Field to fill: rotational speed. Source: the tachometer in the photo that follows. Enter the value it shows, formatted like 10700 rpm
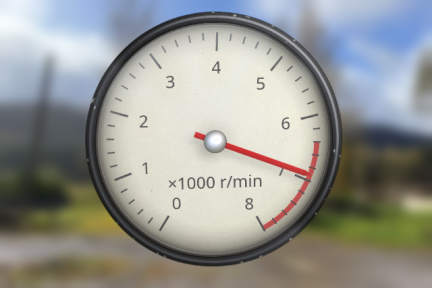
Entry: 6900 rpm
